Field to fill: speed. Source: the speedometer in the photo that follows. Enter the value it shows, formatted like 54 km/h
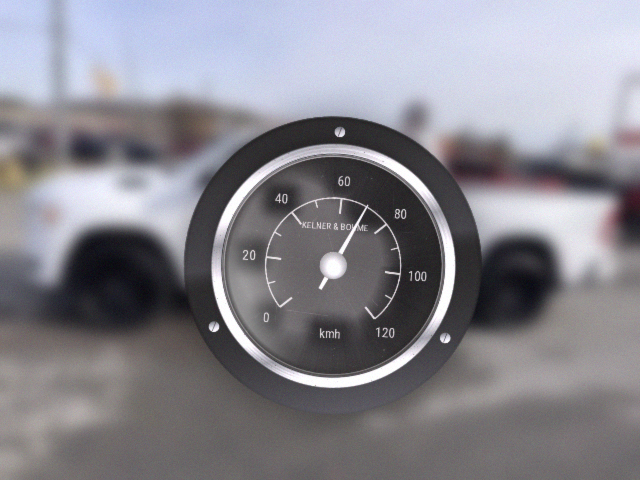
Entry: 70 km/h
